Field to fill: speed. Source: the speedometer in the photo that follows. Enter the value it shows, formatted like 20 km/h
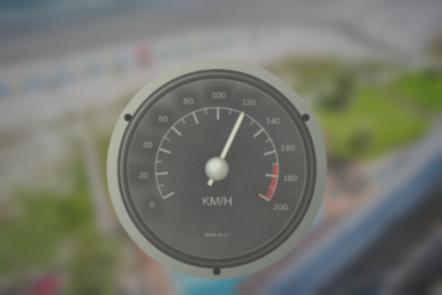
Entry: 120 km/h
